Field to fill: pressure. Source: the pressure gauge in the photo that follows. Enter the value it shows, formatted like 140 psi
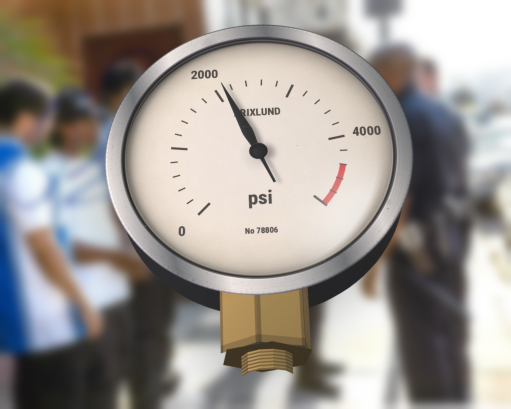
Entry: 2100 psi
